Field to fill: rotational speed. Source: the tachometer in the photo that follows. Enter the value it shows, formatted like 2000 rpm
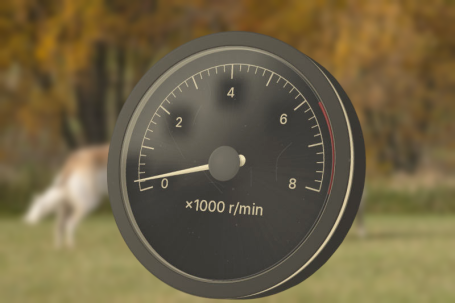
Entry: 200 rpm
